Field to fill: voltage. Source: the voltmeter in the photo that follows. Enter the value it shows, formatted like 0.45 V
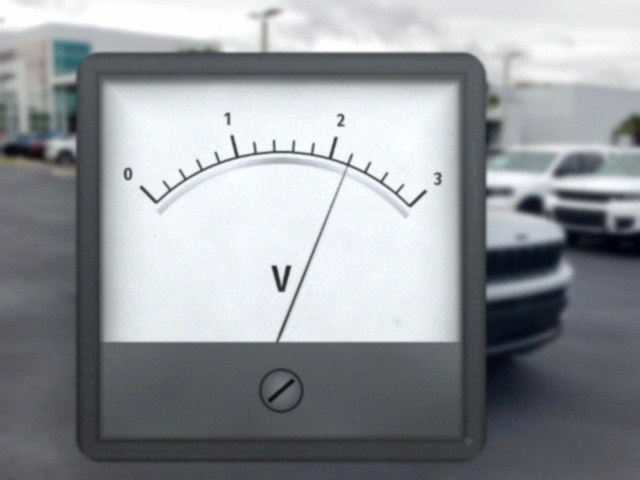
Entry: 2.2 V
